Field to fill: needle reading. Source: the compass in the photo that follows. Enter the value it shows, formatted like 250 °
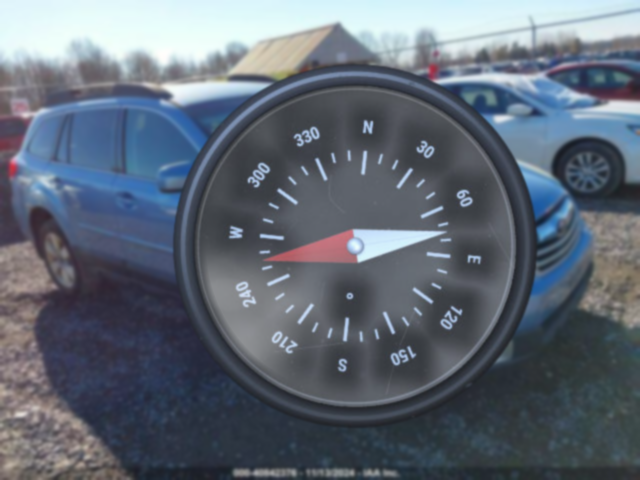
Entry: 255 °
